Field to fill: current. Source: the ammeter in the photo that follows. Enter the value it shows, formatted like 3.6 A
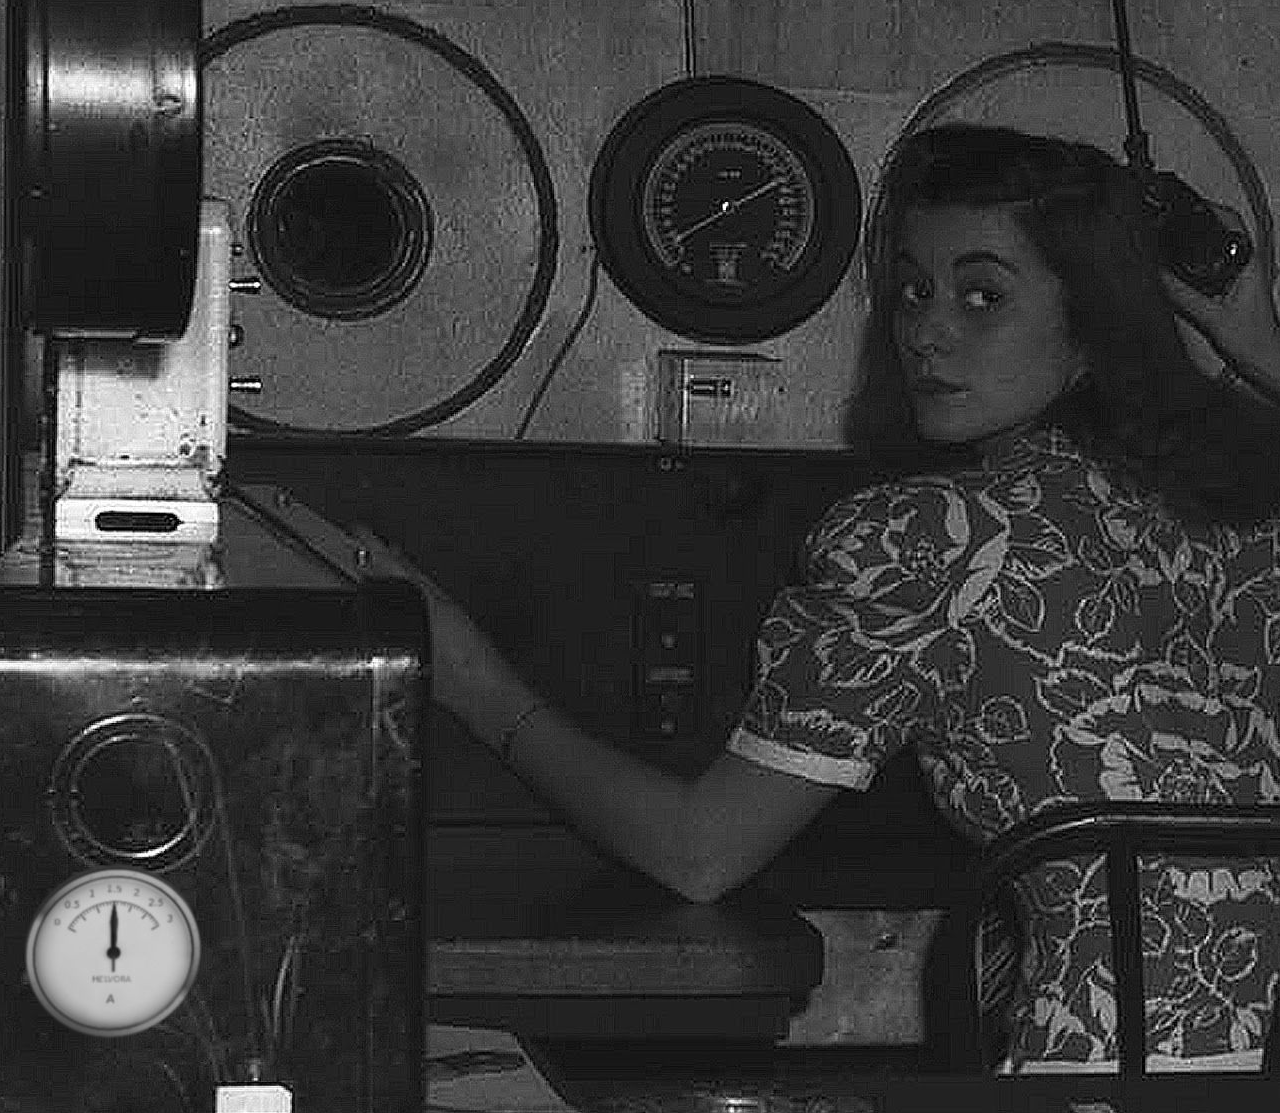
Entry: 1.5 A
